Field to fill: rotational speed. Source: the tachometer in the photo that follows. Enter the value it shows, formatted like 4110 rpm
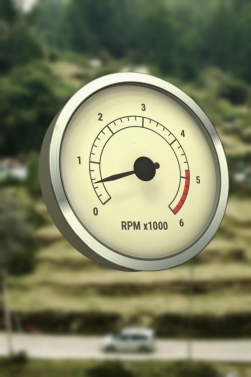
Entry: 500 rpm
